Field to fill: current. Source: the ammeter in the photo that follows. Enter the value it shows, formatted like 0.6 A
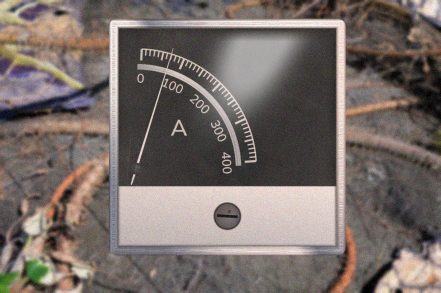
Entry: 70 A
